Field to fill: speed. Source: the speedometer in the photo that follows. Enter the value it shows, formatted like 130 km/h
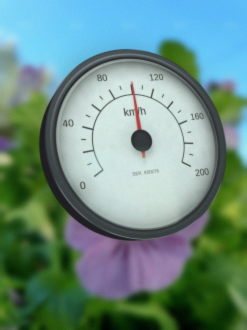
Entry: 100 km/h
